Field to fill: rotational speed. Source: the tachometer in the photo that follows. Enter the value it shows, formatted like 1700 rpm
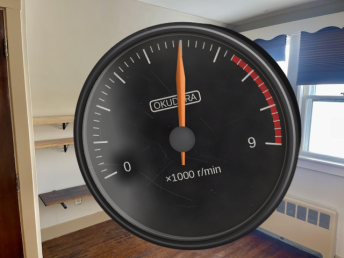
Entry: 5000 rpm
